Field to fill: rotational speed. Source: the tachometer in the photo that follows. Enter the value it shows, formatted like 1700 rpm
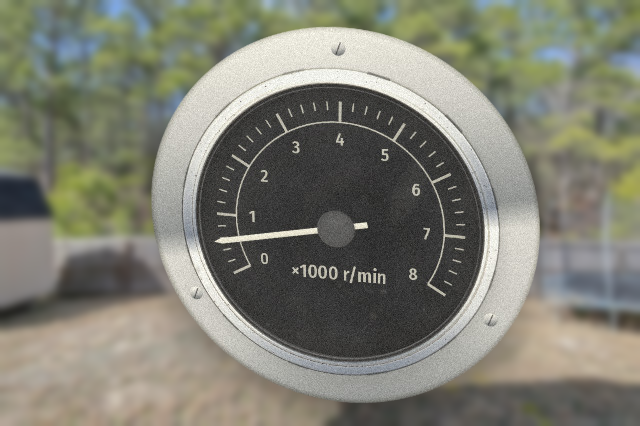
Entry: 600 rpm
